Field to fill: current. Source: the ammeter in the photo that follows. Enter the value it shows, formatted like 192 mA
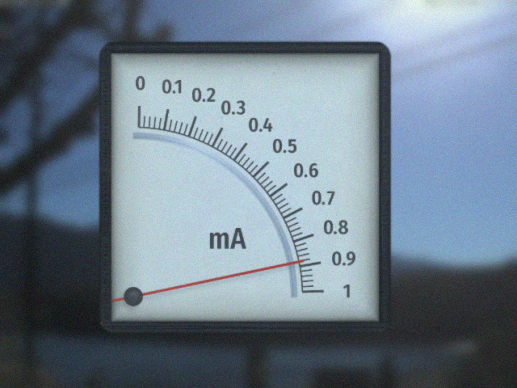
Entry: 0.88 mA
